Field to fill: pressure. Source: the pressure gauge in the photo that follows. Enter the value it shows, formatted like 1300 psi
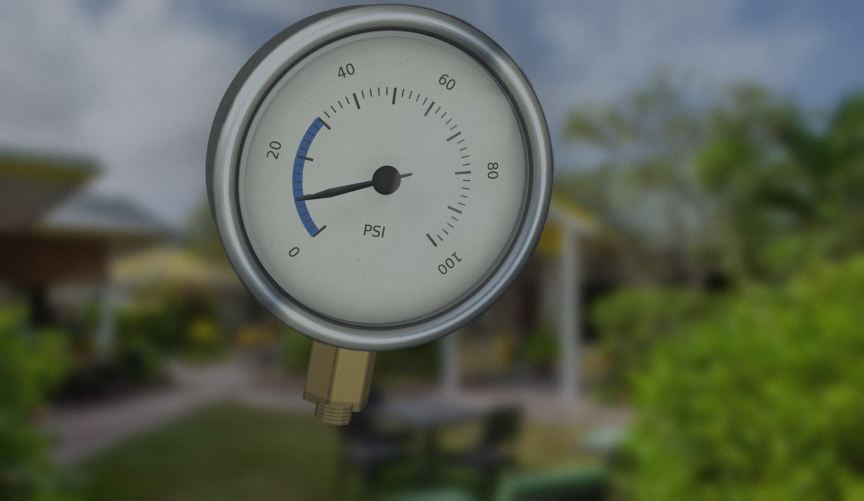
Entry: 10 psi
